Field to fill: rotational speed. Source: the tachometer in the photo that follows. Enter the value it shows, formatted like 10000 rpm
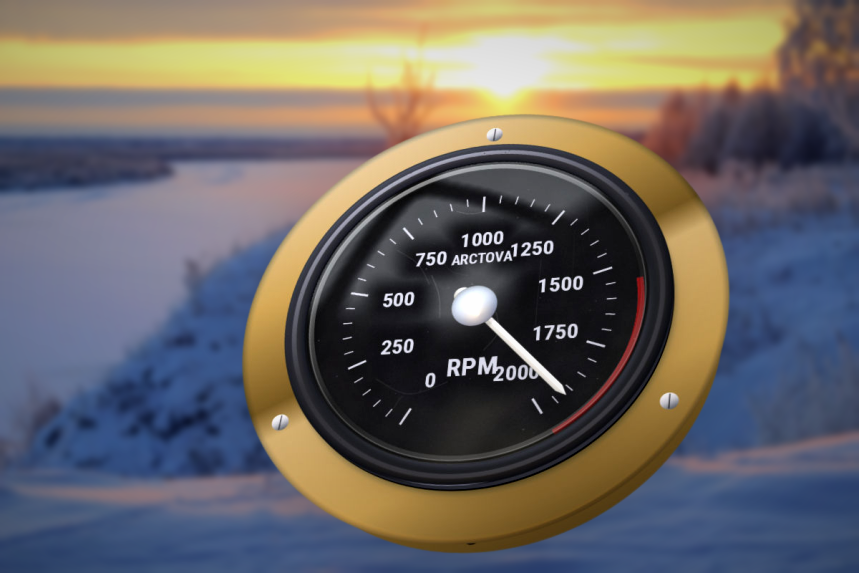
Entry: 1925 rpm
